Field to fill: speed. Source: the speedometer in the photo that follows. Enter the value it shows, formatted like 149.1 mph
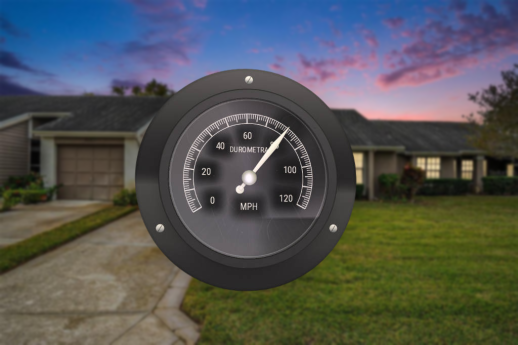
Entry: 80 mph
